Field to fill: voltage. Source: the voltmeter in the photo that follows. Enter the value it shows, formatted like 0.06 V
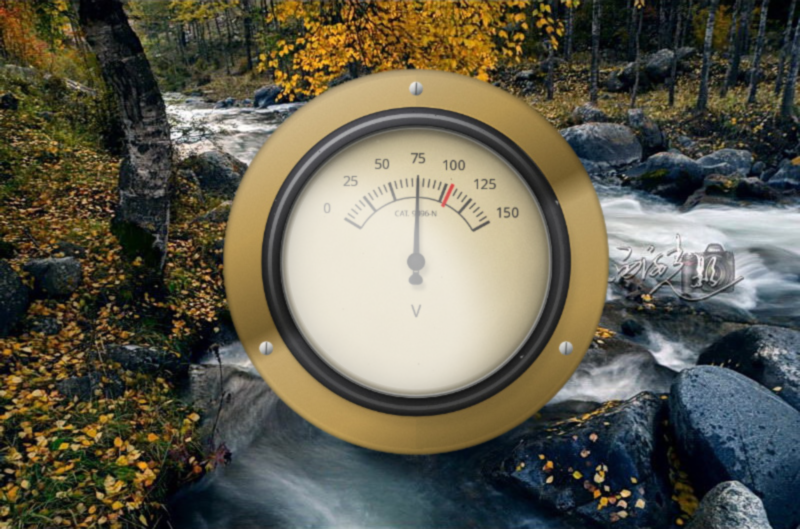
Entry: 75 V
